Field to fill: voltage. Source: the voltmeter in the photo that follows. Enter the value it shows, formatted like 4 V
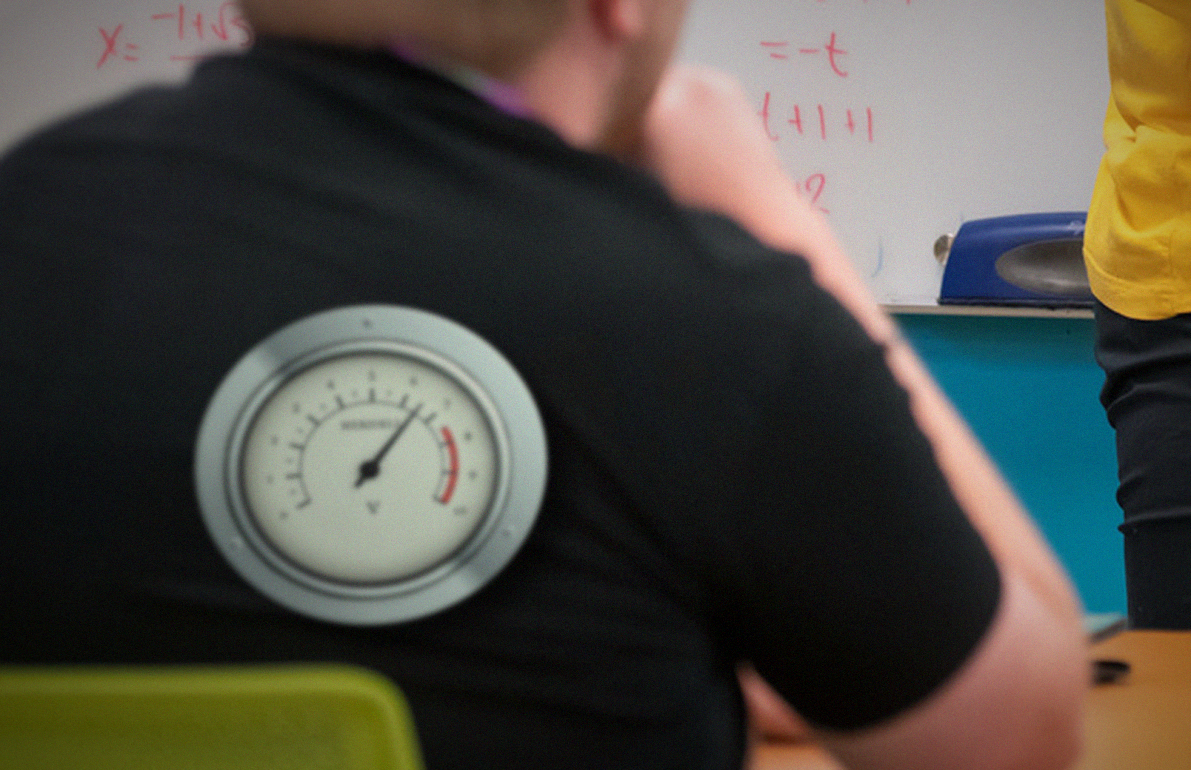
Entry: 6.5 V
